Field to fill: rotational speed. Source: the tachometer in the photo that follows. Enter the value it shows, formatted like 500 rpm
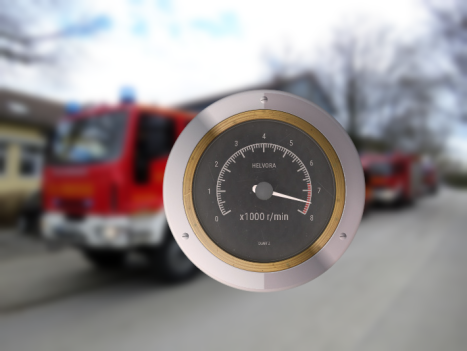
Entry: 7500 rpm
